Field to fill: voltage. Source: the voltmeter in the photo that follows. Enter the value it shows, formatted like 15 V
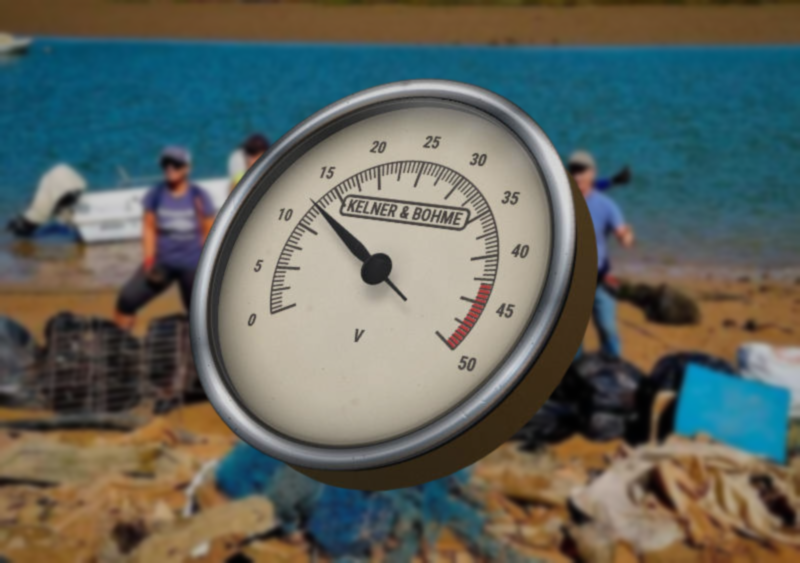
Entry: 12.5 V
